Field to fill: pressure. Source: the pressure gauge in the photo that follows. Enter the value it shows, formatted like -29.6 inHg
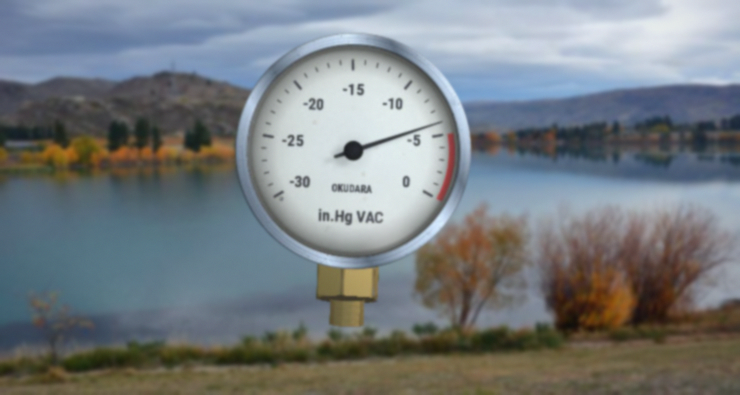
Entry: -6 inHg
